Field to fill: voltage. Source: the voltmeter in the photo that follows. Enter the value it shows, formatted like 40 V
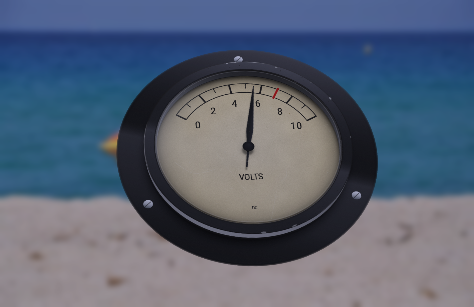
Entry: 5.5 V
